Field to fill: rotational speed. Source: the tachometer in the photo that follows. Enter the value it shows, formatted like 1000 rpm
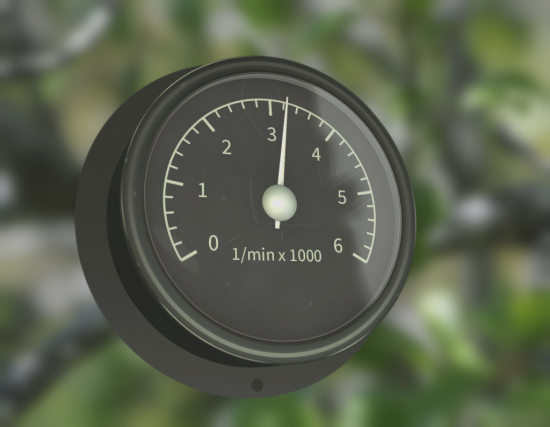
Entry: 3200 rpm
